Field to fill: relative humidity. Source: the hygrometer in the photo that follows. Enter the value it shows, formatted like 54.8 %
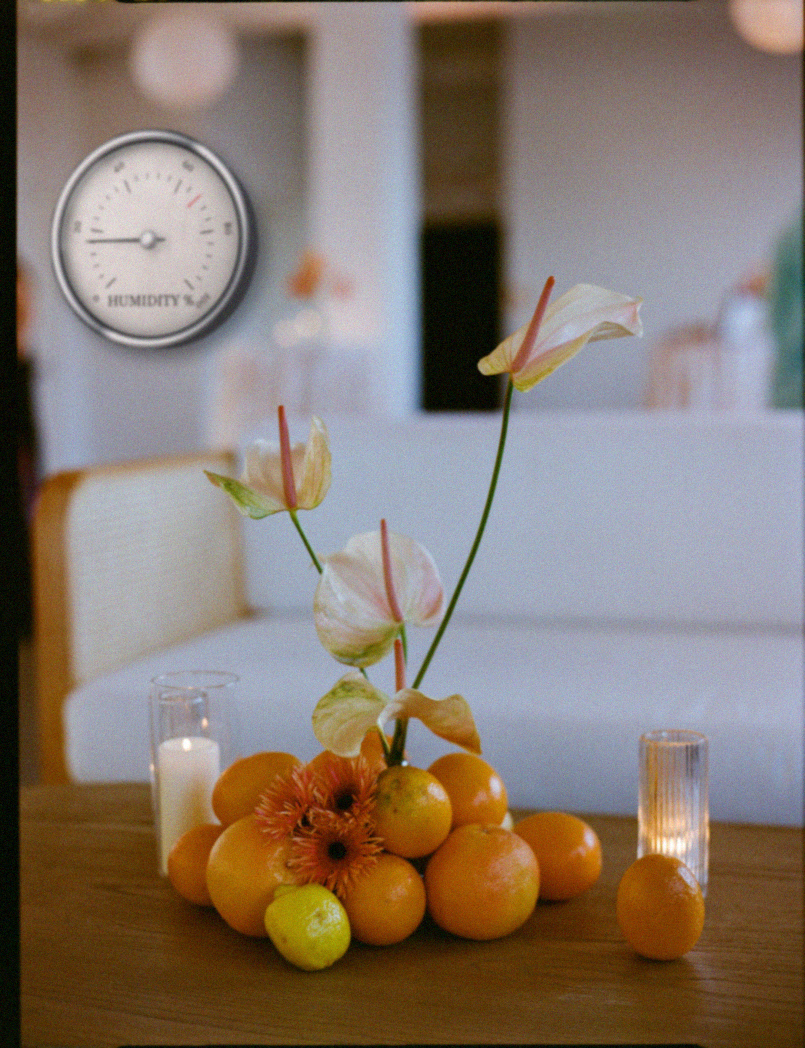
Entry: 16 %
